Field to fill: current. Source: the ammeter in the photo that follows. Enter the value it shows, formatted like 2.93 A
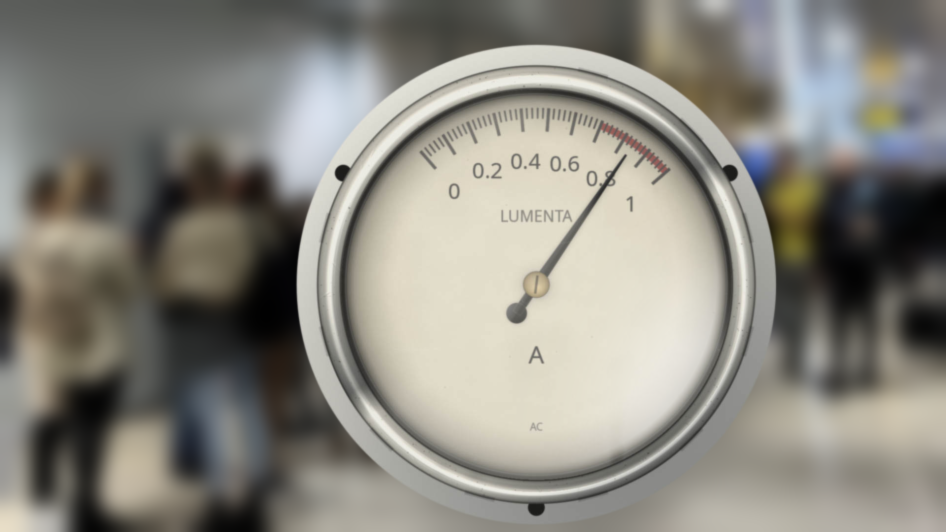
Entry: 0.84 A
